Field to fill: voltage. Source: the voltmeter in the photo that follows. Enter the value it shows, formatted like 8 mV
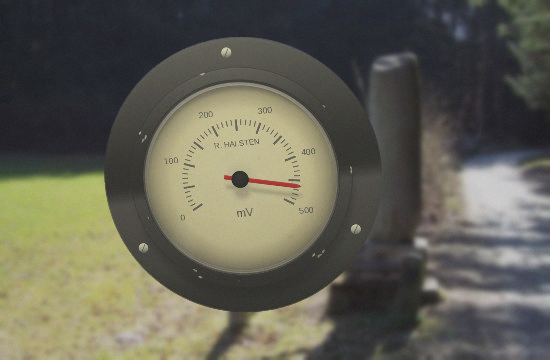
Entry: 460 mV
